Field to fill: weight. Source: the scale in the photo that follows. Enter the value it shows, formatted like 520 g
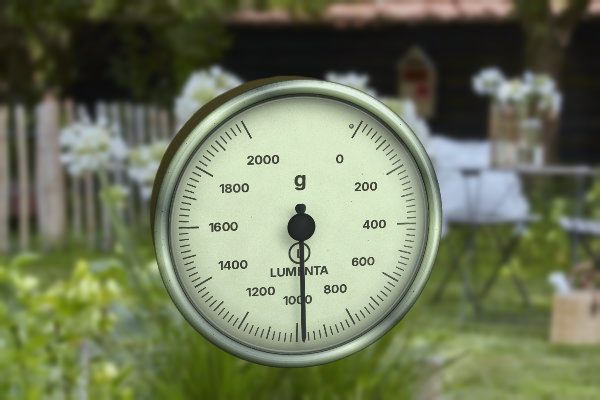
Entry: 980 g
